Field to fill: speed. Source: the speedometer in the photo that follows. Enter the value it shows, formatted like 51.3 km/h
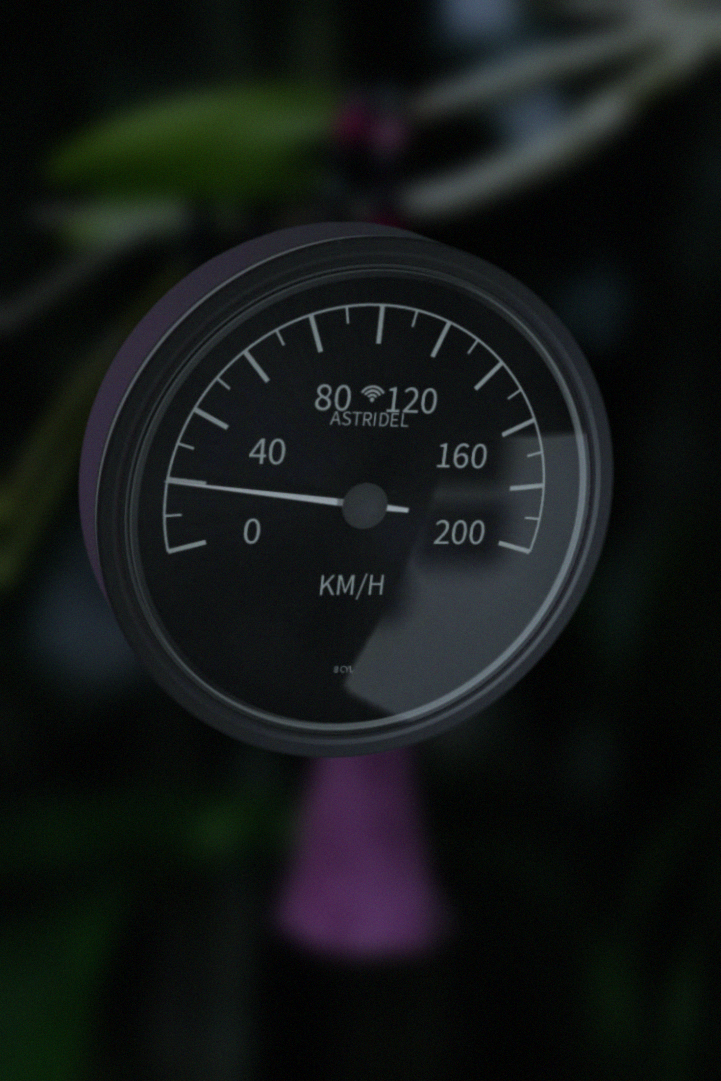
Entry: 20 km/h
